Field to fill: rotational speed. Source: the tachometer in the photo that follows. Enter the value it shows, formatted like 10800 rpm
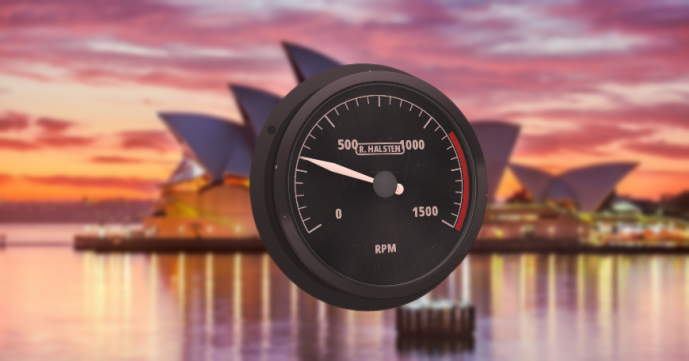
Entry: 300 rpm
